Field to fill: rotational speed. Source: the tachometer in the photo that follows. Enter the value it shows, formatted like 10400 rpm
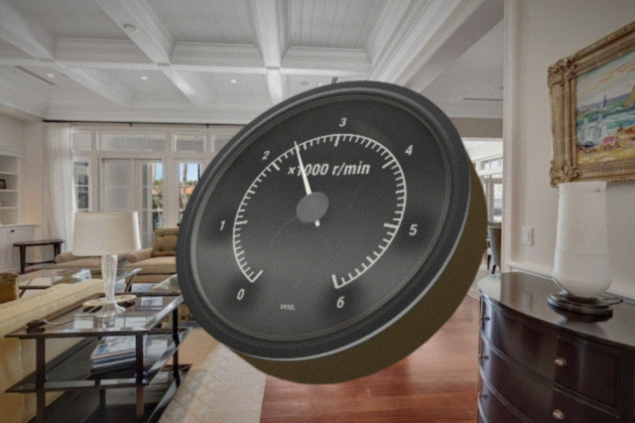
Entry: 2400 rpm
